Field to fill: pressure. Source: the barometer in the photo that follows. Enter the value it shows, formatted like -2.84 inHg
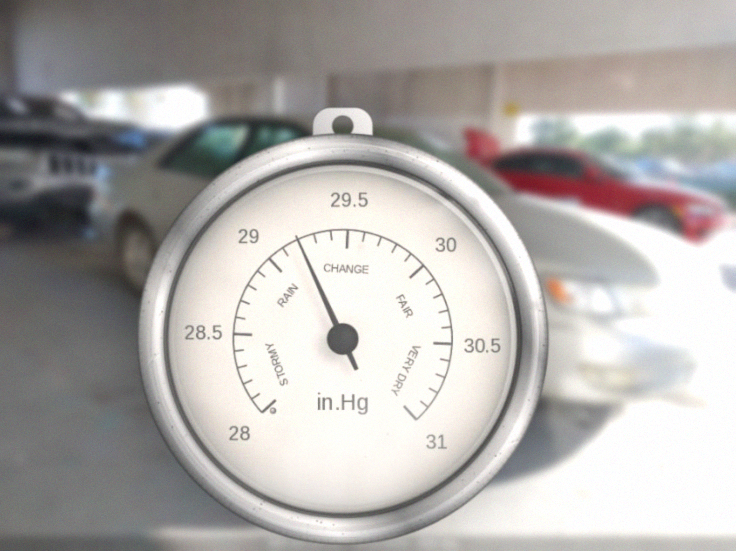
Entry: 29.2 inHg
